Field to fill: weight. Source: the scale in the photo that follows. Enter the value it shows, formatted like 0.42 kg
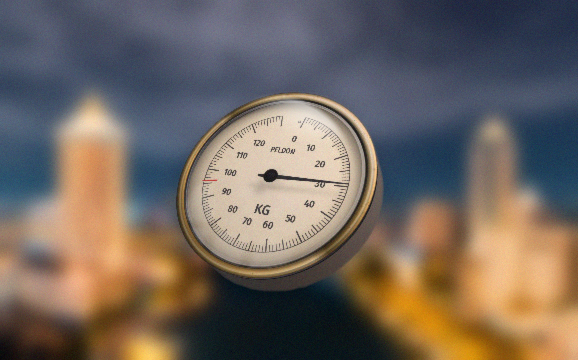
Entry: 30 kg
